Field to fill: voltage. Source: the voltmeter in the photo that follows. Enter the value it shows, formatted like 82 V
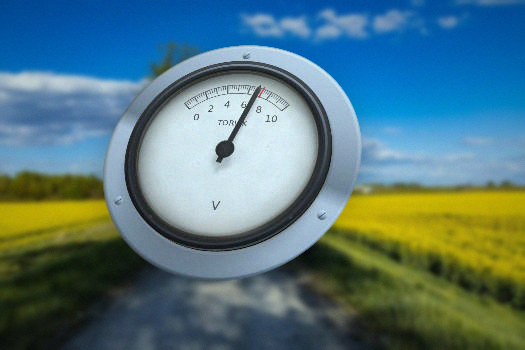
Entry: 7 V
